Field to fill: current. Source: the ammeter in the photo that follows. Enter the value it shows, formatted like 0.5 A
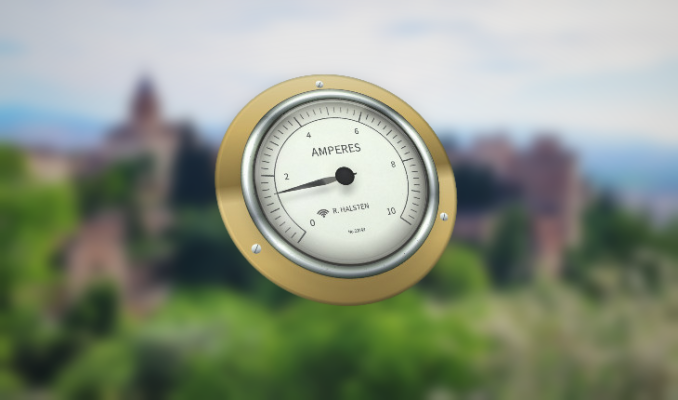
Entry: 1.4 A
